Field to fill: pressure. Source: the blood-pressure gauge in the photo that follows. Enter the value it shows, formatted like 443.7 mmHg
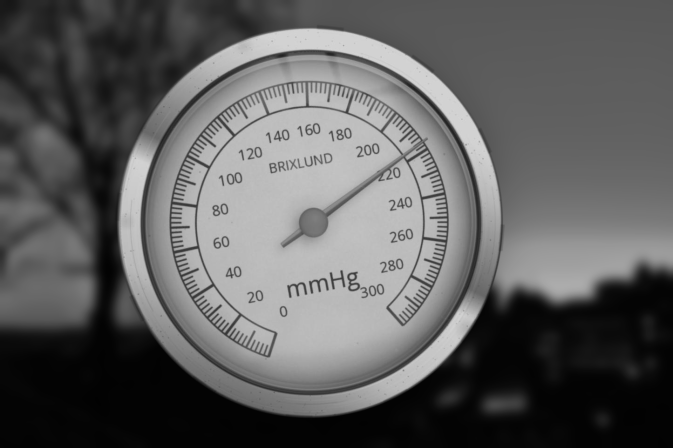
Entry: 216 mmHg
